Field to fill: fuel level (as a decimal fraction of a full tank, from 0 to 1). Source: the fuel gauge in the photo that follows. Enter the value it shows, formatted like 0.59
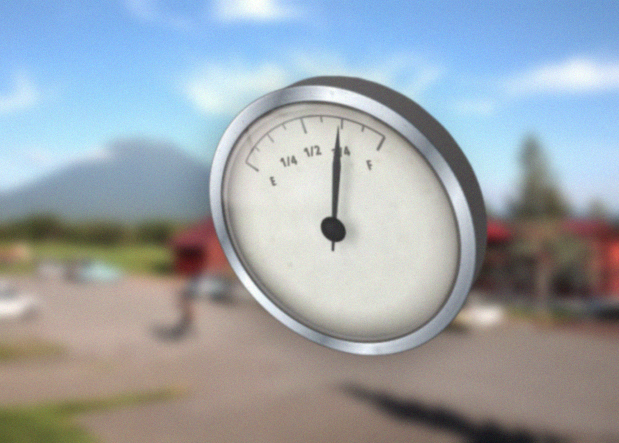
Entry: 0.75
